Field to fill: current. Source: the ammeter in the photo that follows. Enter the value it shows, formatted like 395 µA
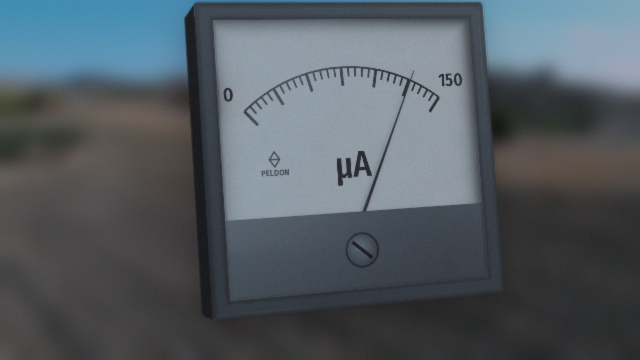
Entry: 125 µA
